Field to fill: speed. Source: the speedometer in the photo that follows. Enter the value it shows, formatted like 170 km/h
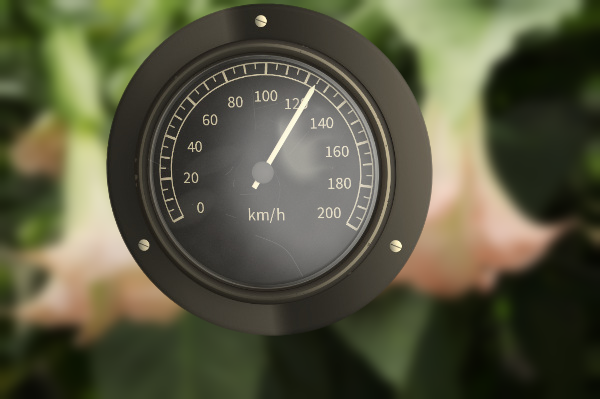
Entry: 125 km/h
